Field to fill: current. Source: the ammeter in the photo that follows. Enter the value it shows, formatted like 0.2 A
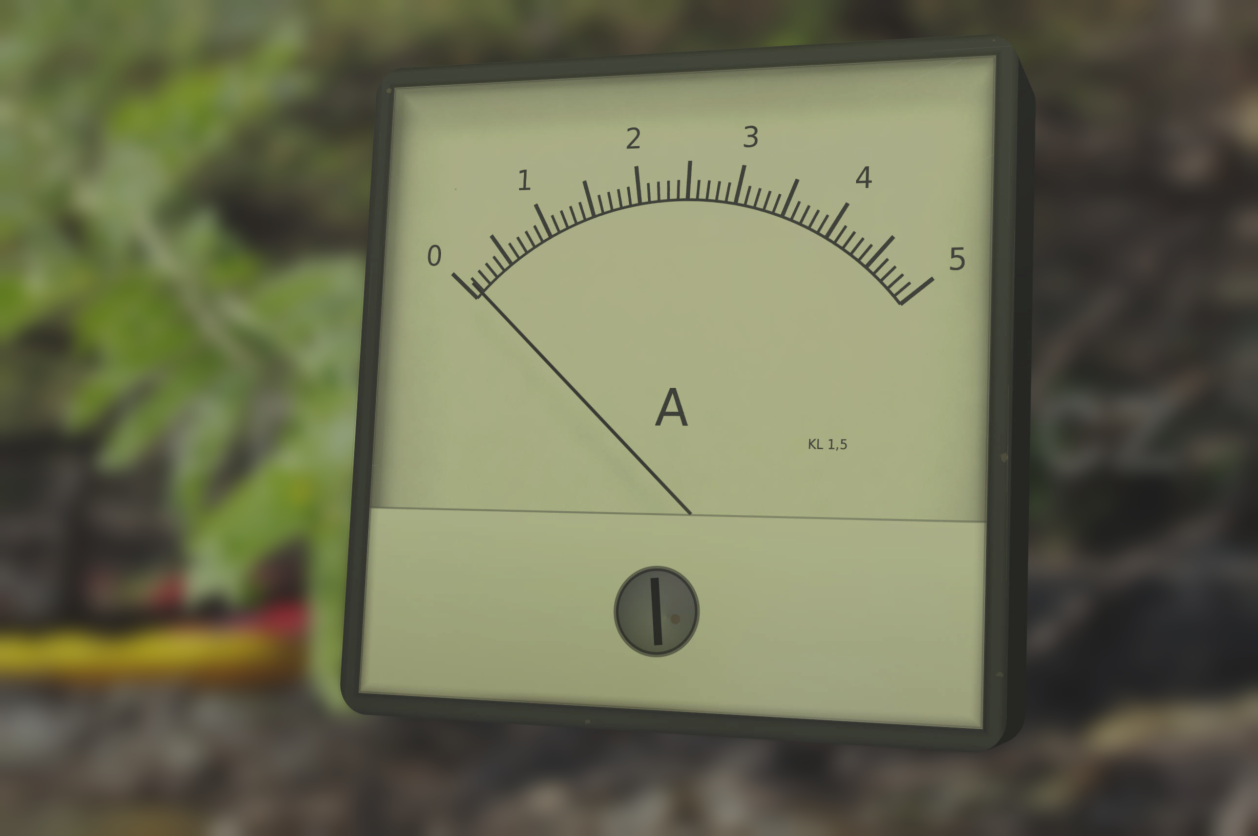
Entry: 0.1 A
